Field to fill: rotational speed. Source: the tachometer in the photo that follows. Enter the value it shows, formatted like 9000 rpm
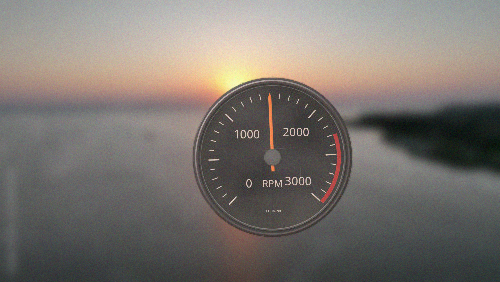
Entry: 1500 rpm
